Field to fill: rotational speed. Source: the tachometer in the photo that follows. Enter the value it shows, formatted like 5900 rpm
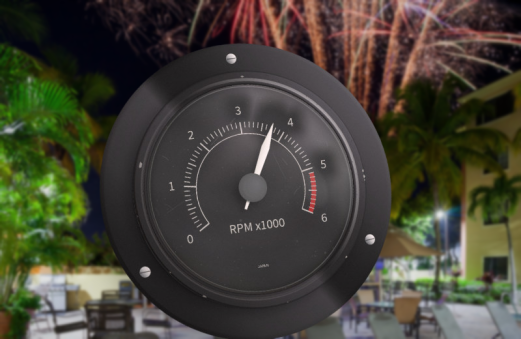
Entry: 3700 rpm
